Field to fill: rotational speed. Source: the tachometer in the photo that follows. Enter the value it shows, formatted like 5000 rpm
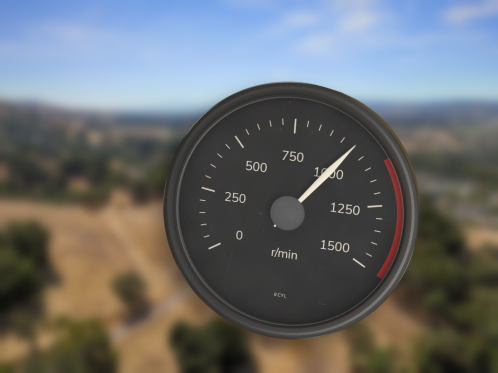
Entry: 1000 rpm
